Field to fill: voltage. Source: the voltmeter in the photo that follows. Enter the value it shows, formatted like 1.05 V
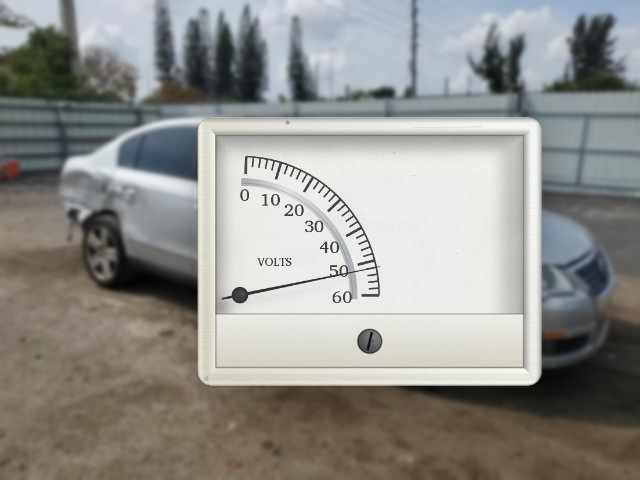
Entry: 52 V
